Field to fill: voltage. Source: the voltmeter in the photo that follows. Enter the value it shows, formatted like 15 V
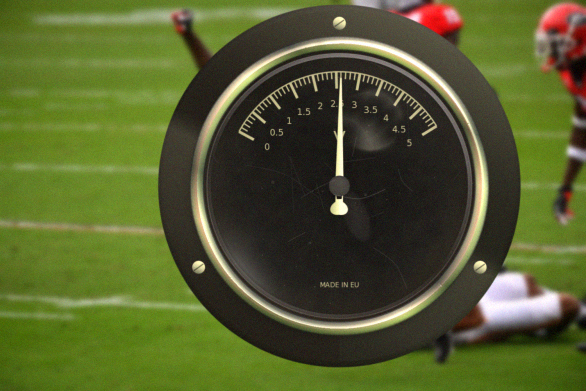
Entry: 2.6 V
